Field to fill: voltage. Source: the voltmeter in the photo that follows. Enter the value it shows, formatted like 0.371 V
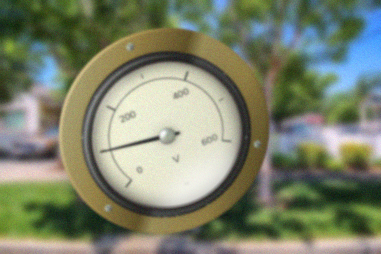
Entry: 100 V
